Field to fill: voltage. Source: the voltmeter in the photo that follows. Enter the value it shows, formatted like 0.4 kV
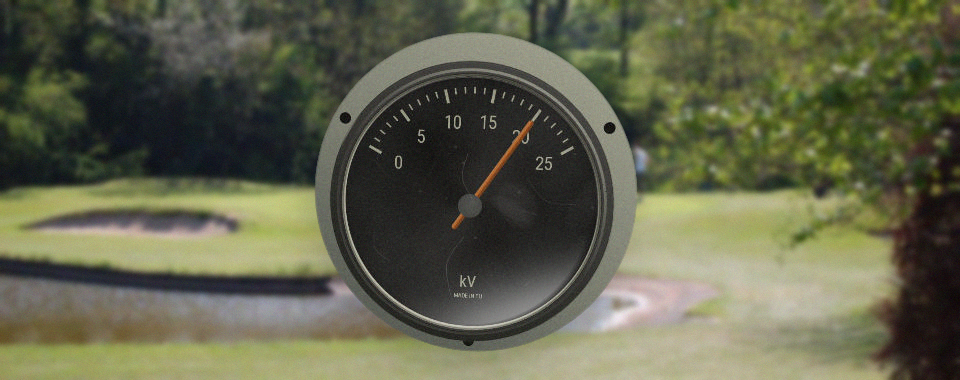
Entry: 20 kV
